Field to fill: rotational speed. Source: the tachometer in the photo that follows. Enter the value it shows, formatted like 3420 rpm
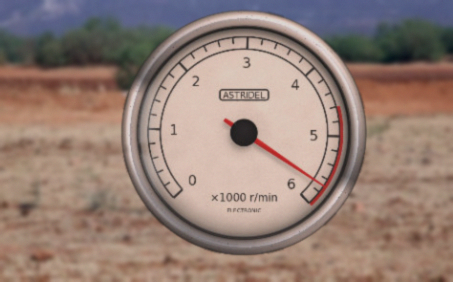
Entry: 5700 rpm
